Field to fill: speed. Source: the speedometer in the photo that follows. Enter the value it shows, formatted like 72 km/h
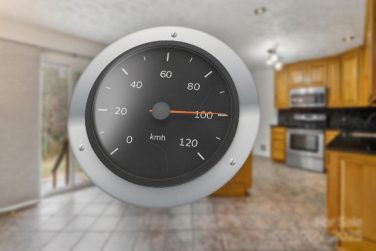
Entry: 100 km/h
